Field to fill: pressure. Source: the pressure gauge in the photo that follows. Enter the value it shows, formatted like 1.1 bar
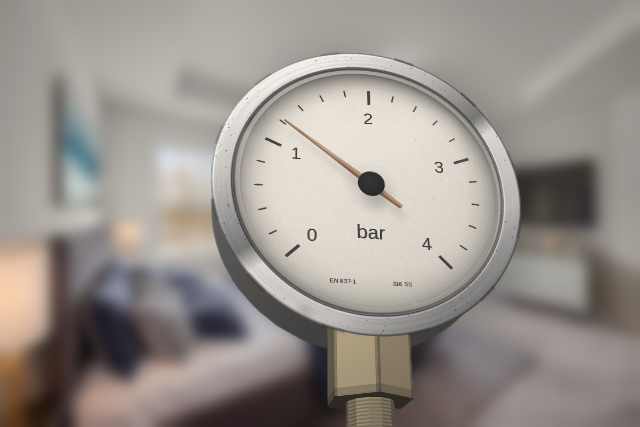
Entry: 1.2 bar
